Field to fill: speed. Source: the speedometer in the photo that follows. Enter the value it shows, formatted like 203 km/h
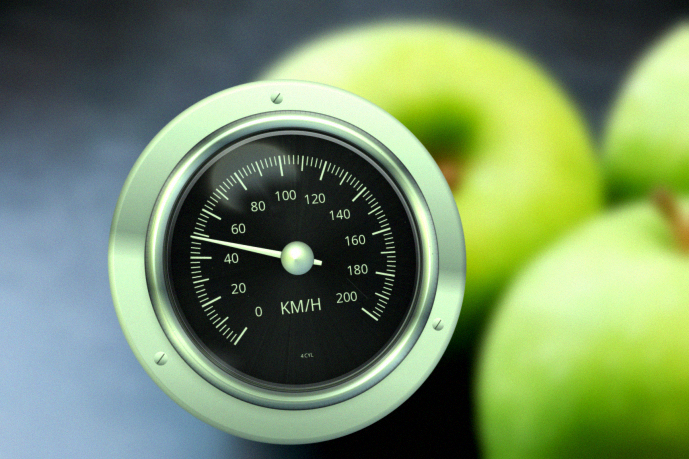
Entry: 48 km/h
